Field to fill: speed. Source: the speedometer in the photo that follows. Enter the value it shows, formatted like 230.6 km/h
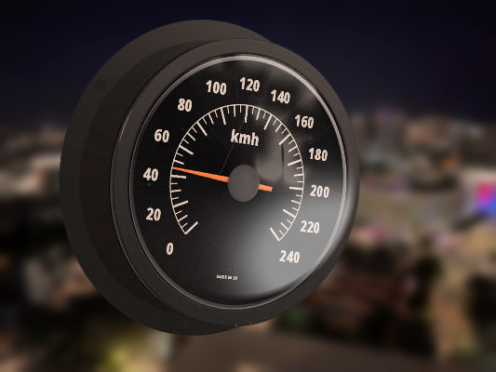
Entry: 45 km/h
